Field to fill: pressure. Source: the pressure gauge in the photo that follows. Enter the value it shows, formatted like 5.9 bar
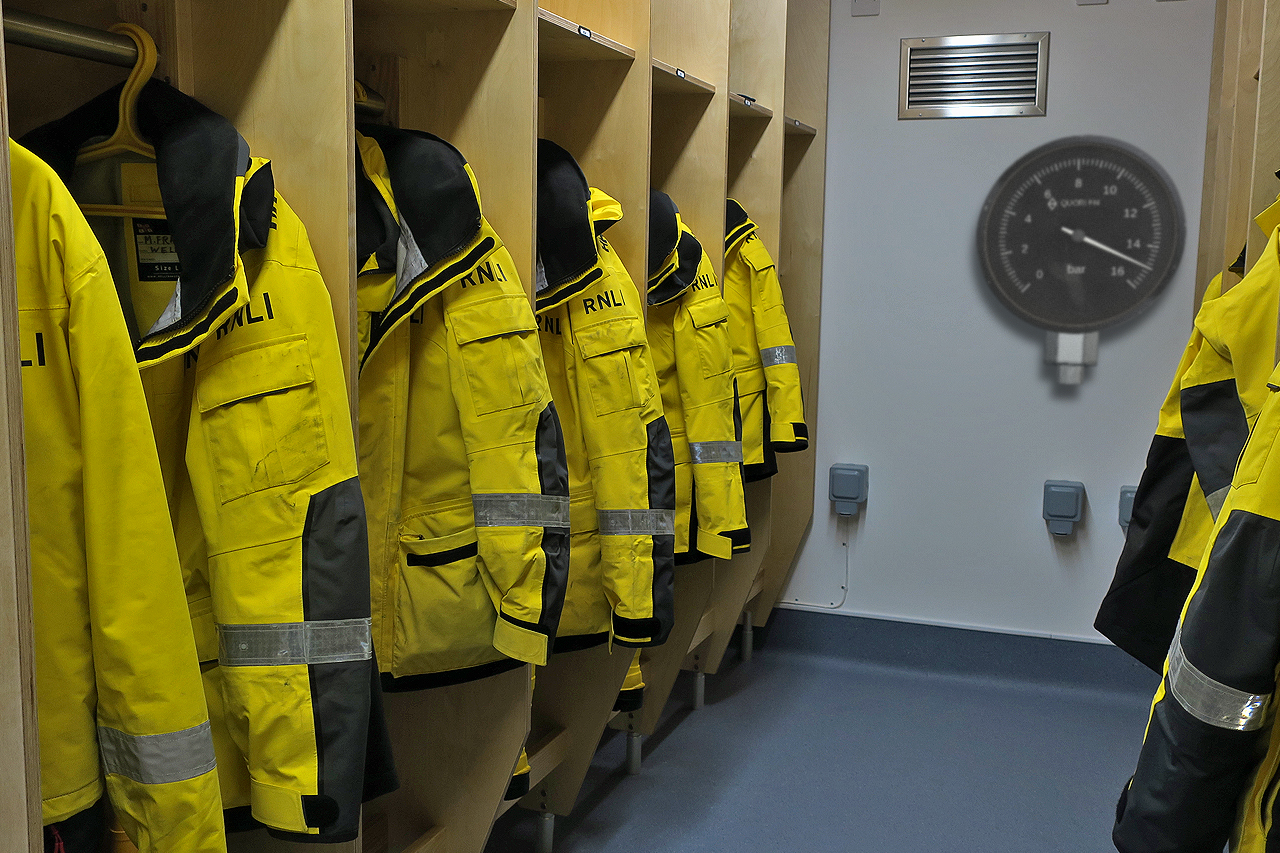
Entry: 15 bar
